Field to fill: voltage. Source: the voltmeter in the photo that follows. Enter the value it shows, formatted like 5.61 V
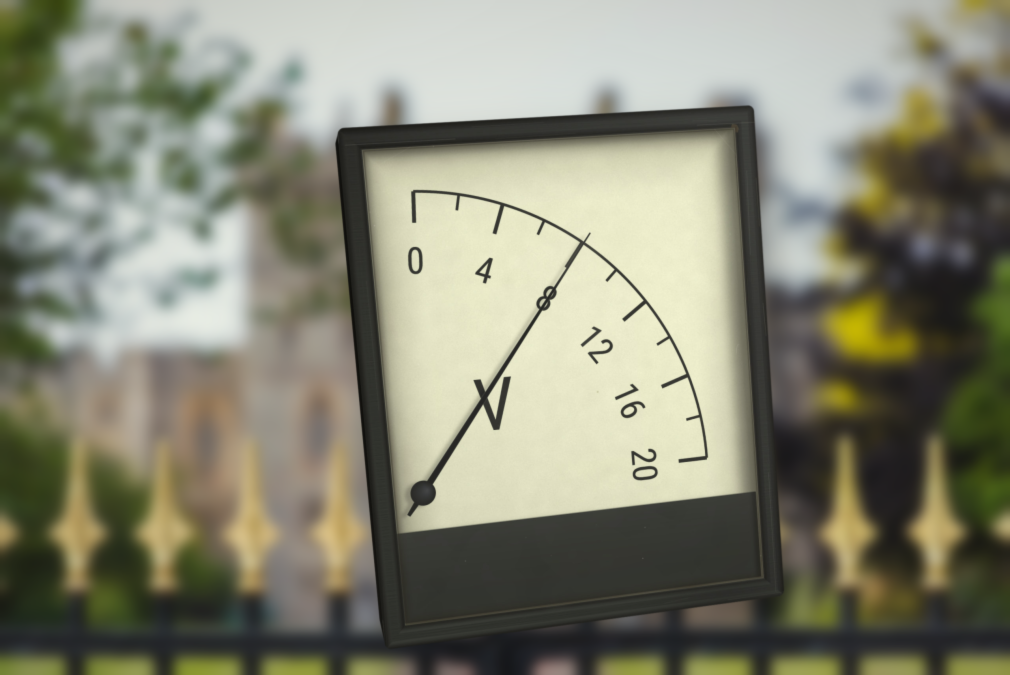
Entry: 8 V
